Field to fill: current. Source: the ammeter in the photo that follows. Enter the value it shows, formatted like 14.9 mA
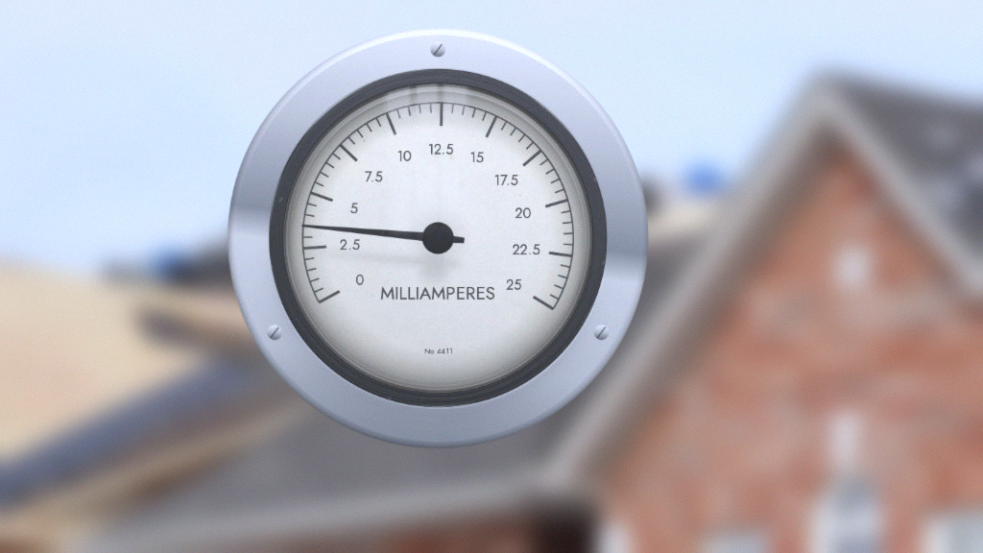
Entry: 3.5 mA
